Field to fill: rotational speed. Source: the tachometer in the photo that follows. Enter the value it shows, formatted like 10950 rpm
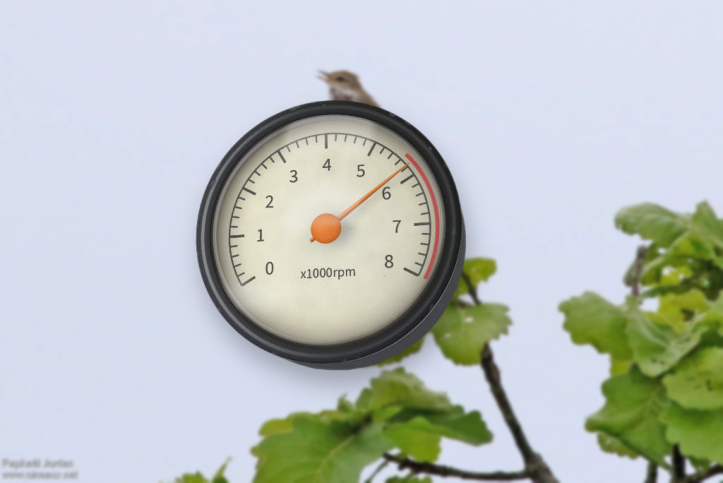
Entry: 5800 rpm
